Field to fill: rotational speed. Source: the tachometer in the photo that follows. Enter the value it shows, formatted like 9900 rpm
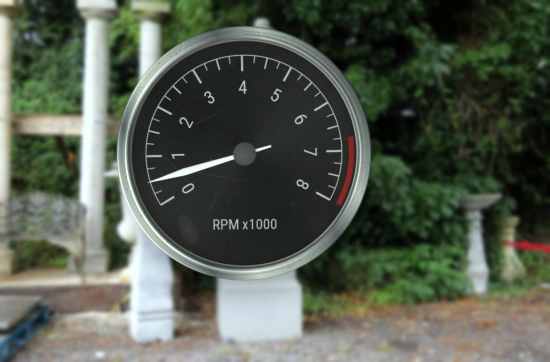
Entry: 500 rpm
